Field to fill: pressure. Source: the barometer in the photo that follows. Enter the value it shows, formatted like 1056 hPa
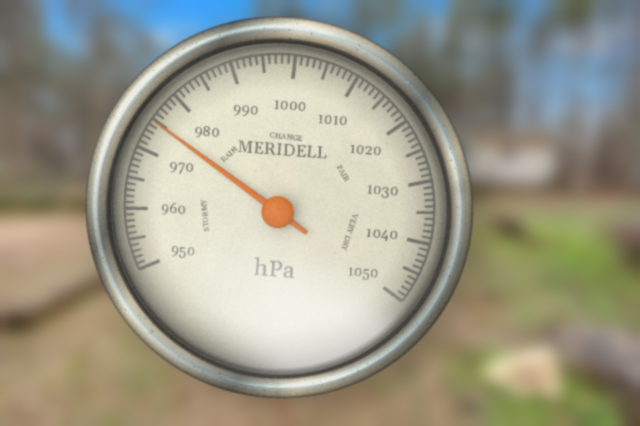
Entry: 975 hPa
